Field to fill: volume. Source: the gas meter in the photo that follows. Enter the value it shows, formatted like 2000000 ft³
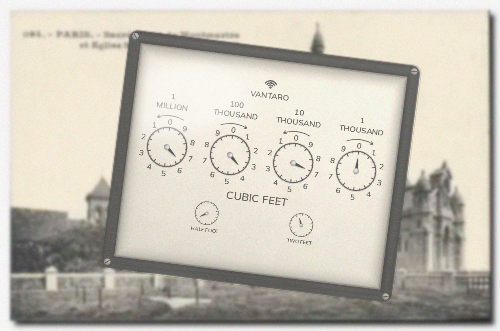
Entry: 637000 ft³
